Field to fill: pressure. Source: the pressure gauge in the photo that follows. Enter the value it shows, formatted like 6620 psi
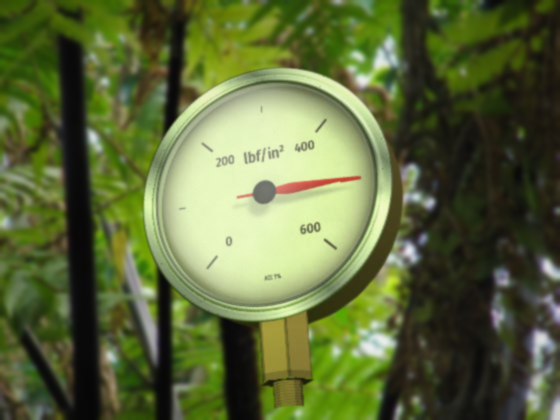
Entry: 500 psi
